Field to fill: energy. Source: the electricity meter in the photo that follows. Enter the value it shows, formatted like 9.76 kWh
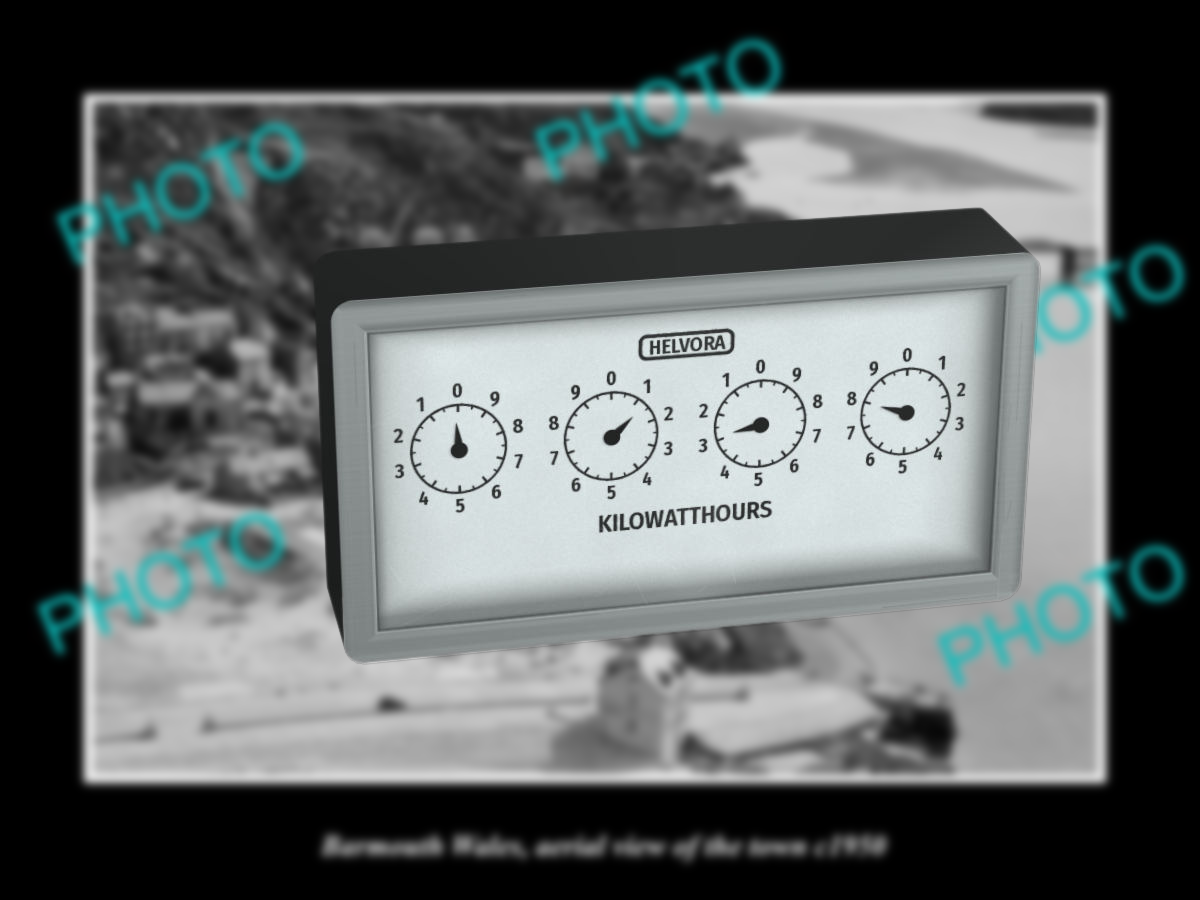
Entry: 128 kWh
